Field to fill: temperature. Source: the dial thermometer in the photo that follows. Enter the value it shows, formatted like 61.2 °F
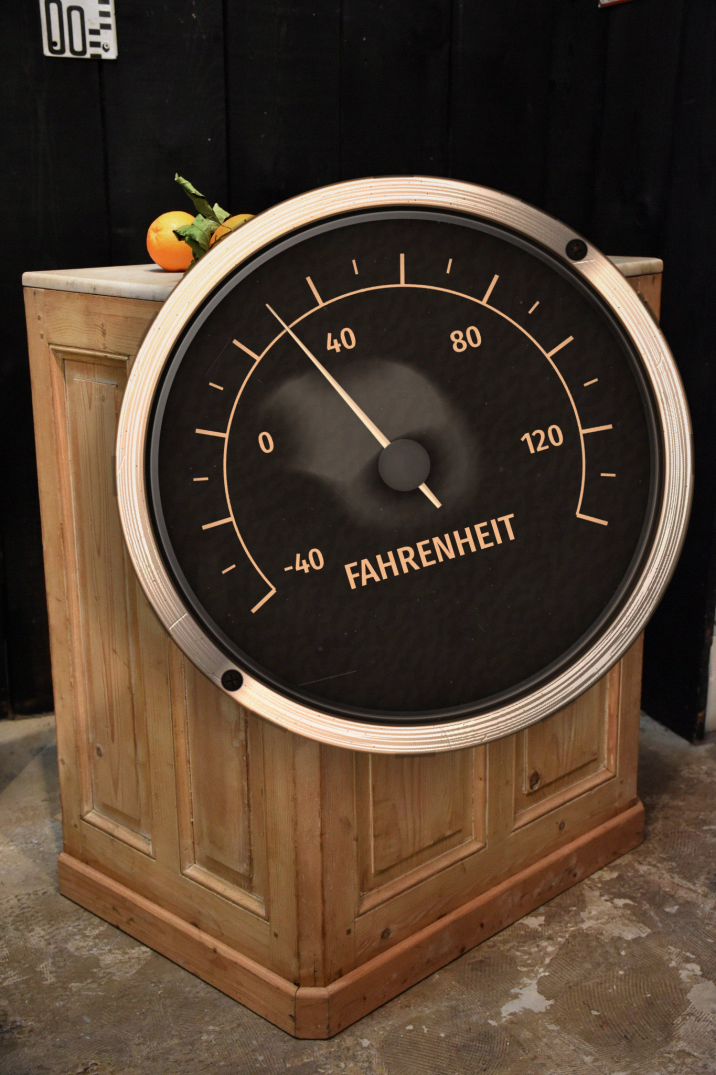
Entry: 30 °F
